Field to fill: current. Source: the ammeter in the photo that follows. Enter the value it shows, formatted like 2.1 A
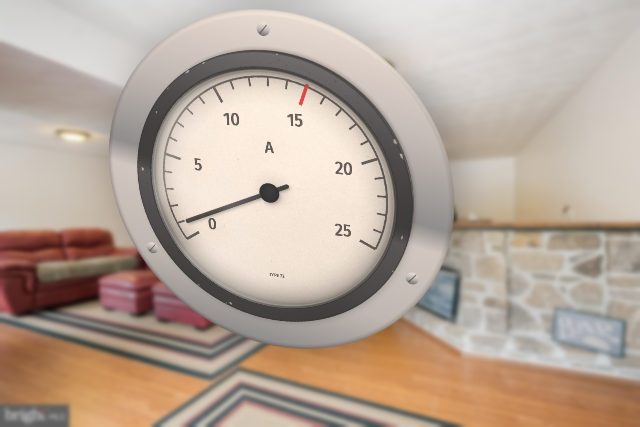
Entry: 1 A
